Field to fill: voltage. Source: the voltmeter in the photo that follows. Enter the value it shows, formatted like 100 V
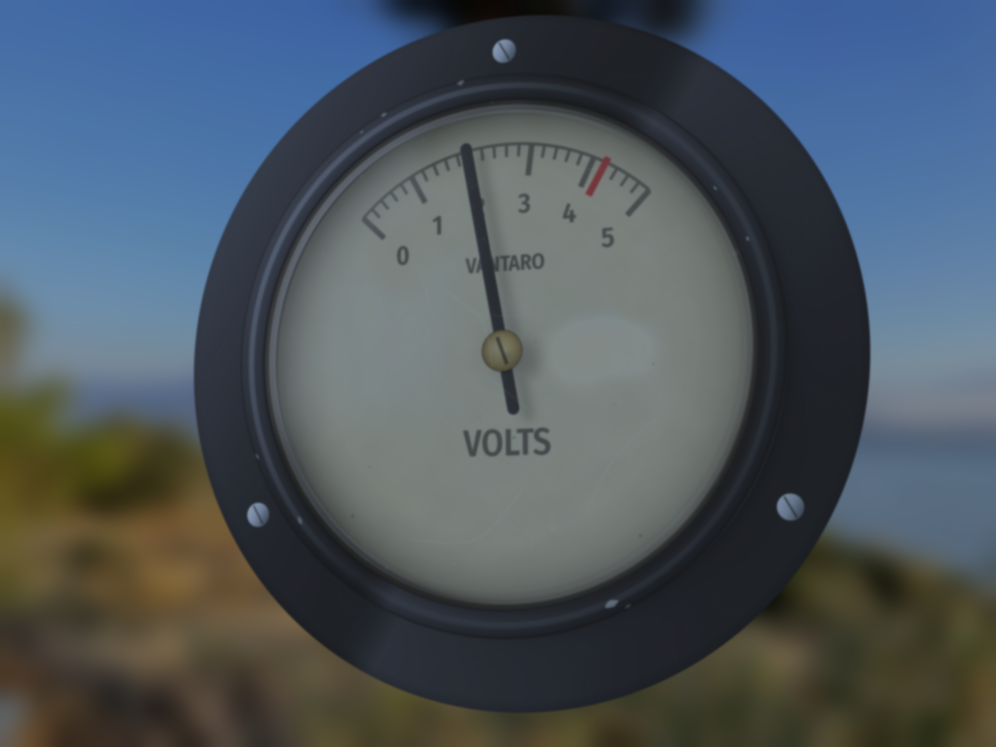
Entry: 2 V
